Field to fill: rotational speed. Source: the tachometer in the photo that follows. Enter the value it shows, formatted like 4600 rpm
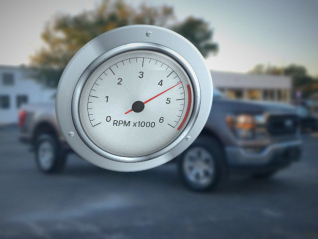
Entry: 4400 rpm
